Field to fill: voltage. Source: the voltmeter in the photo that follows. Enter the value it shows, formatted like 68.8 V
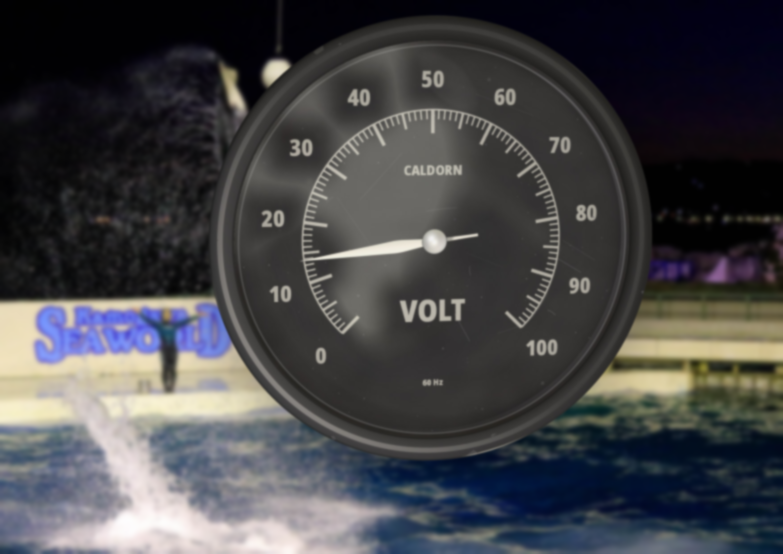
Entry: 14 V
